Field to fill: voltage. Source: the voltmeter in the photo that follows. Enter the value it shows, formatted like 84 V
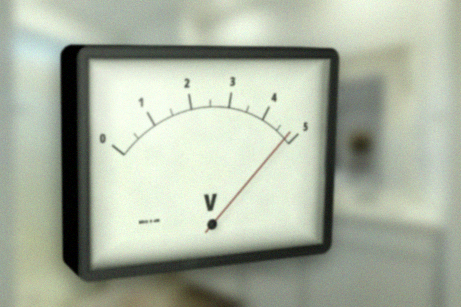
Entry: 4.75 V
